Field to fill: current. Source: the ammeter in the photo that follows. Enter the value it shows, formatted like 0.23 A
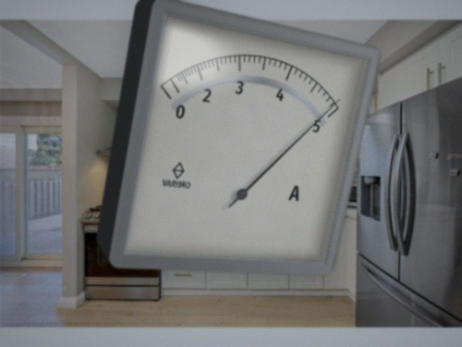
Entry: 4.9 A
